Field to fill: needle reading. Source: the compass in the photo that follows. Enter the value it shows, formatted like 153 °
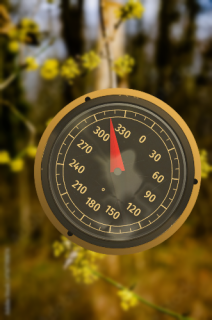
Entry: 315 °
